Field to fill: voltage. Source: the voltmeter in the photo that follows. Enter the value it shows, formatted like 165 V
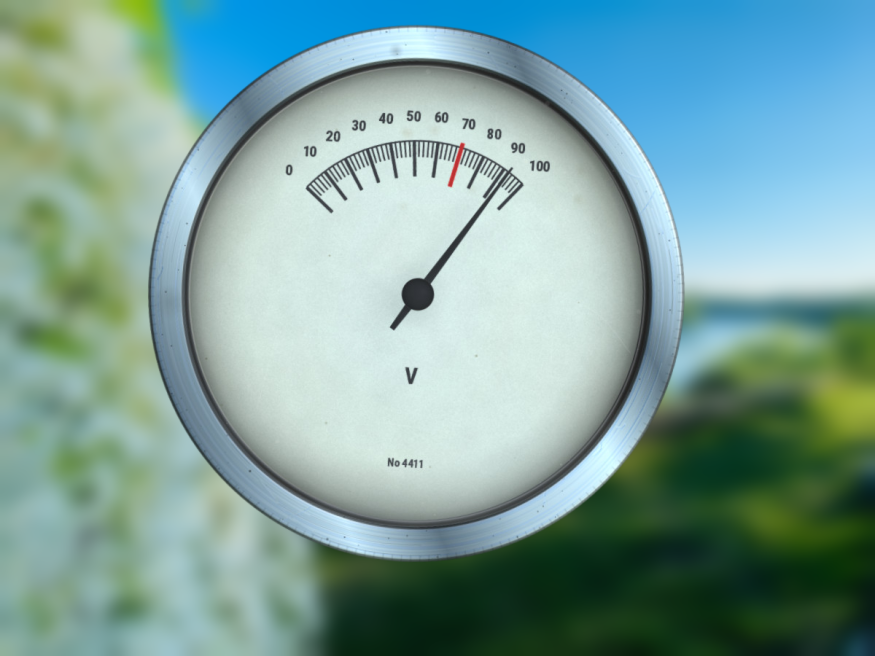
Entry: 92 V
